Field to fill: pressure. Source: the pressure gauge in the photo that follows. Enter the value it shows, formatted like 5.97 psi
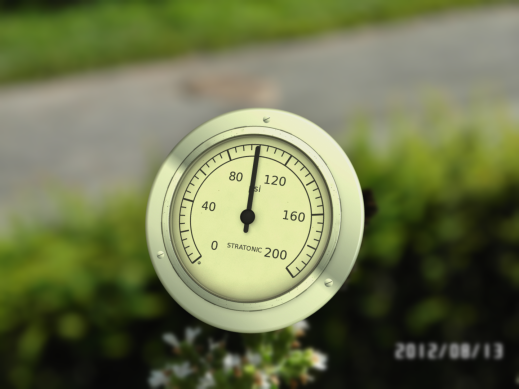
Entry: 100 psi
